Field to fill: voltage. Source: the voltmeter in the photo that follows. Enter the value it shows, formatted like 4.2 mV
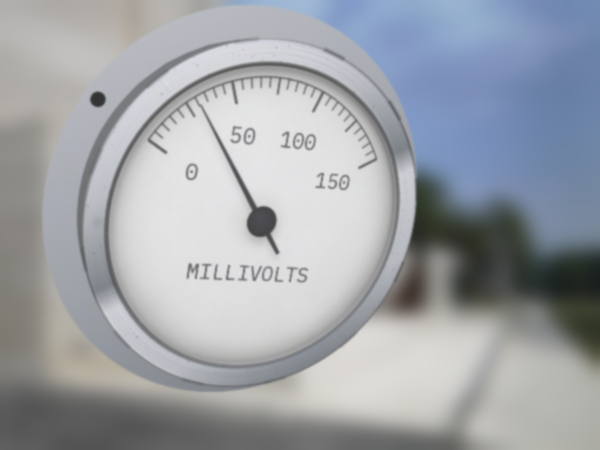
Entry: 30 mV
